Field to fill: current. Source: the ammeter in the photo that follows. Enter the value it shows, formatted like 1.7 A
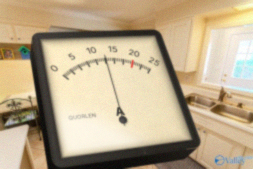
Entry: 12.5 A
